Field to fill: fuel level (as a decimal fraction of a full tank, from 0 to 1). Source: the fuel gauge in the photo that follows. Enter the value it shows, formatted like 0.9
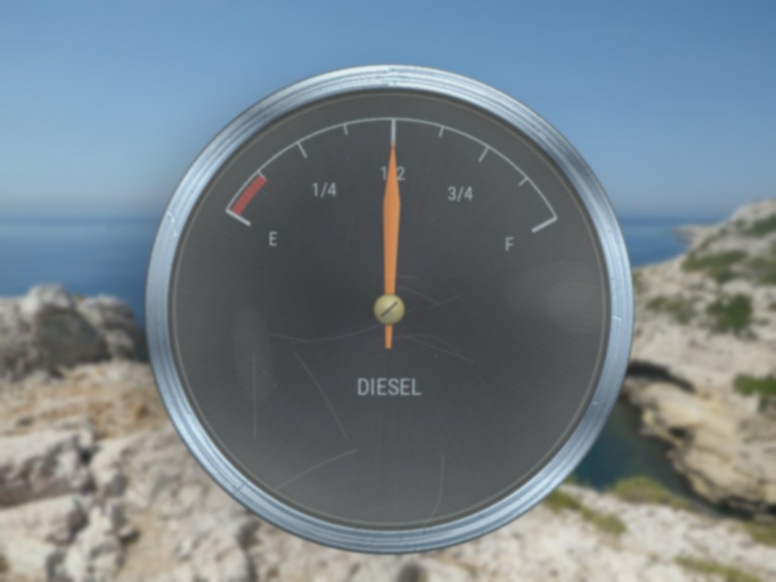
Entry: 0.5
